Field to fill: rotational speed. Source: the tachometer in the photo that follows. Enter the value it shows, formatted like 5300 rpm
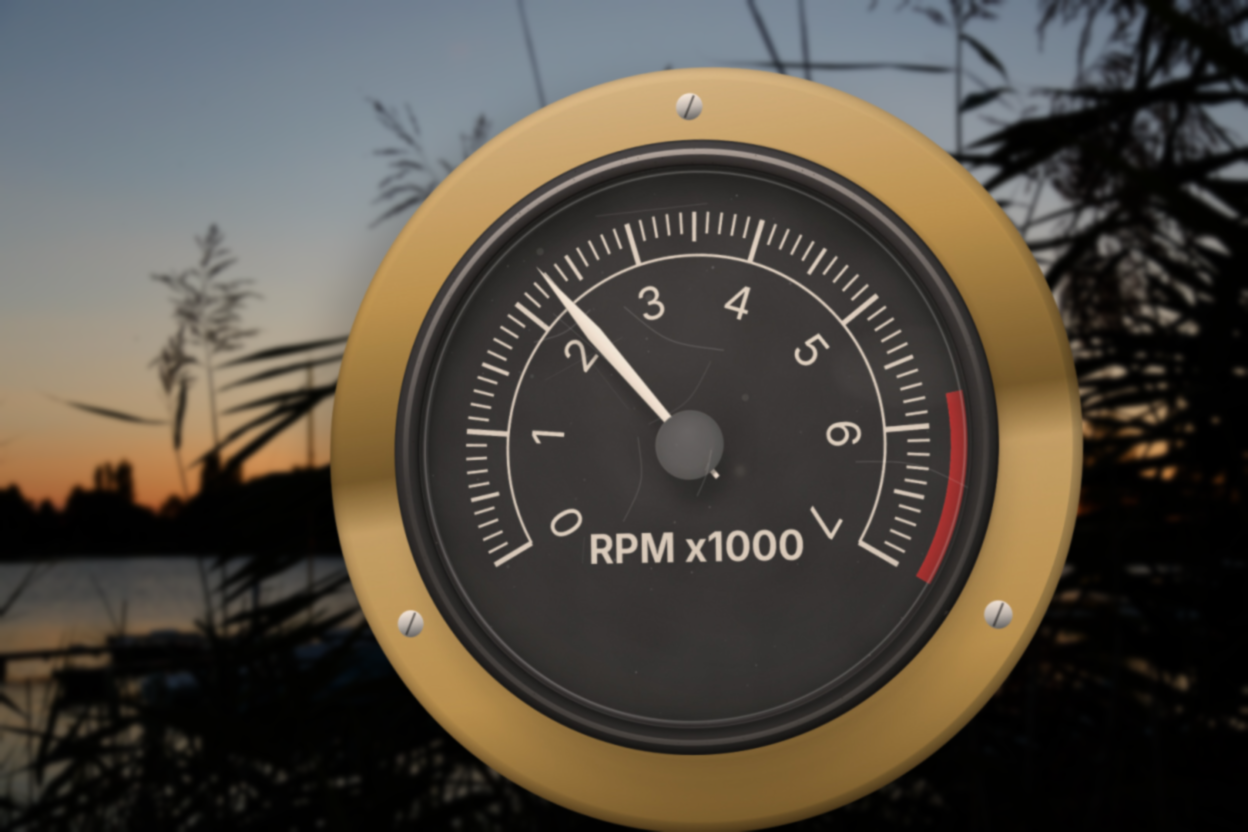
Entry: 2300 rpm
